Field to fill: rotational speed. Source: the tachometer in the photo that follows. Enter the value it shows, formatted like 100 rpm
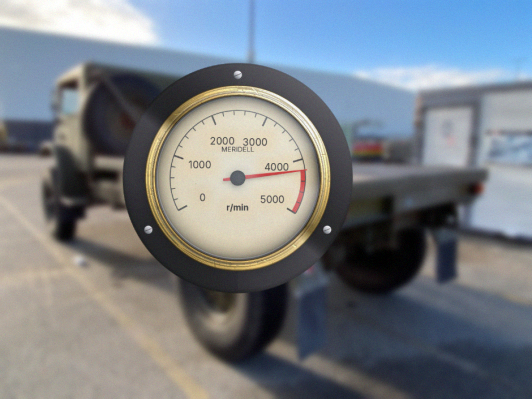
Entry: 4200 rpm
